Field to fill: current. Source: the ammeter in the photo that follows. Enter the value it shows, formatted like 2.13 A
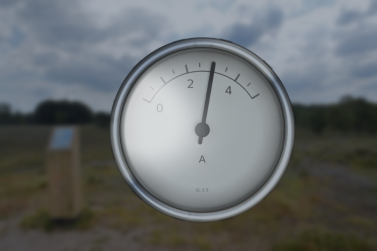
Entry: 3 A
